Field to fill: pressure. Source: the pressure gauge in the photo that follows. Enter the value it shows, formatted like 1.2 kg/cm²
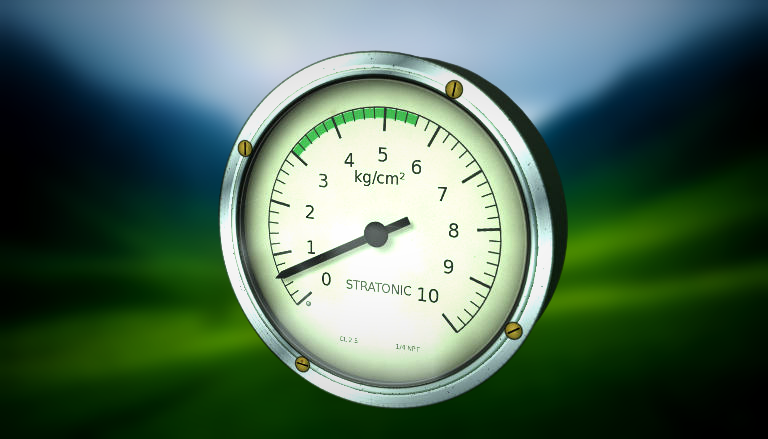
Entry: 0.6 kg/cm²
